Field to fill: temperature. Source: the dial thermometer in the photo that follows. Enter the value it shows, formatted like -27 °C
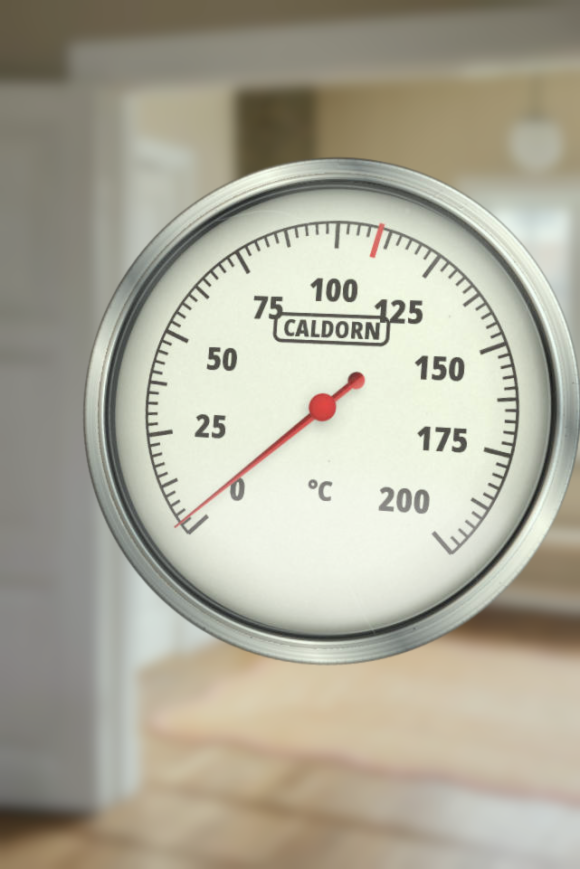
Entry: 2.5 °C
